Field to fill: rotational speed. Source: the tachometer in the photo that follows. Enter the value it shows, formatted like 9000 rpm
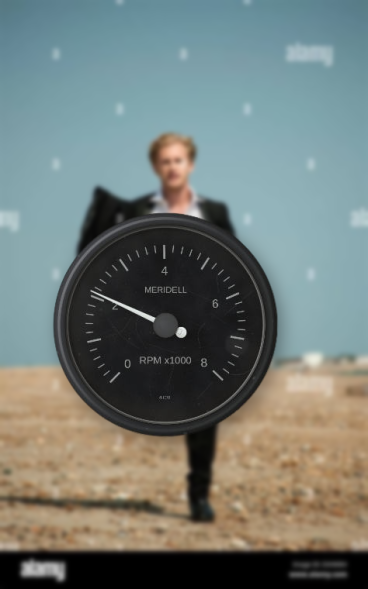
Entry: 2100 rpm
